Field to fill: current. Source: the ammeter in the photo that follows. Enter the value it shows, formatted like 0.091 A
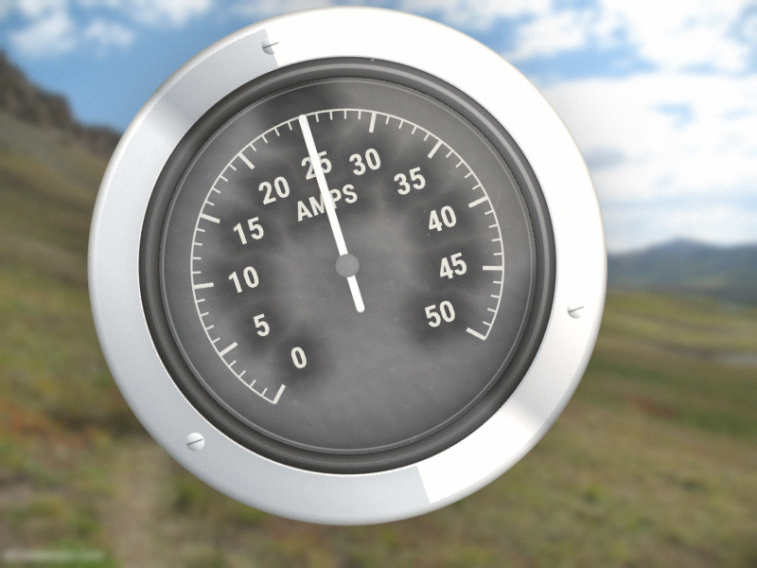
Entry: 25 A
